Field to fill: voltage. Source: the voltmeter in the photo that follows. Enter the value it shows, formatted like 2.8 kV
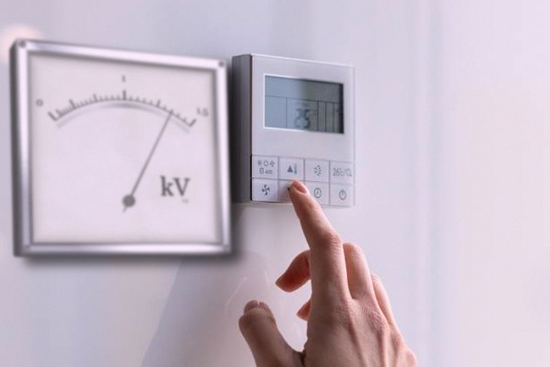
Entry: 1.35 kV
